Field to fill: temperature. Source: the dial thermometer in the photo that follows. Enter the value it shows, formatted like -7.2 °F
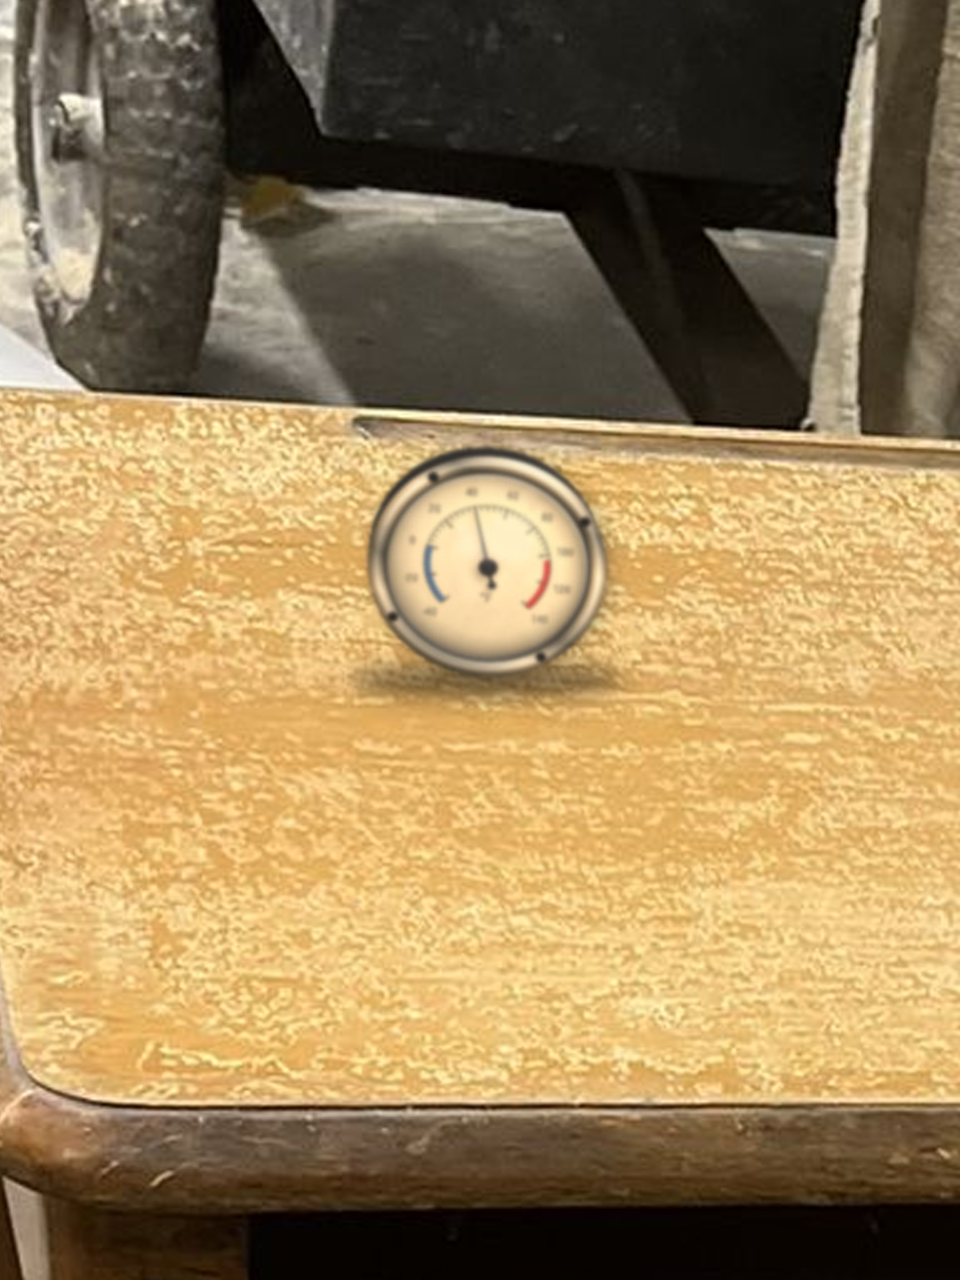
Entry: 40 °F
